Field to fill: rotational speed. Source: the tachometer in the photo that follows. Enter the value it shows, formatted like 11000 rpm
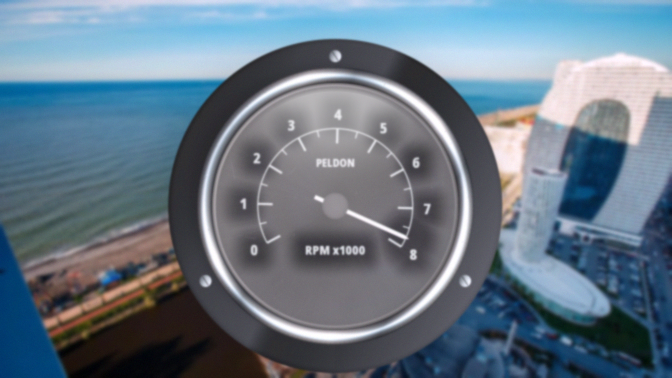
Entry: 7750 rpm
